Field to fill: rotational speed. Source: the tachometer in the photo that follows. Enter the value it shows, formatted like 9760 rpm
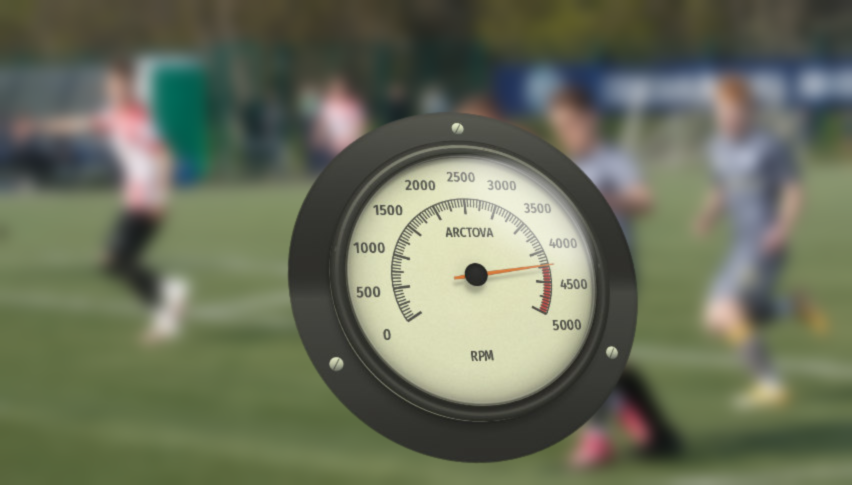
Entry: 4250 rpm
